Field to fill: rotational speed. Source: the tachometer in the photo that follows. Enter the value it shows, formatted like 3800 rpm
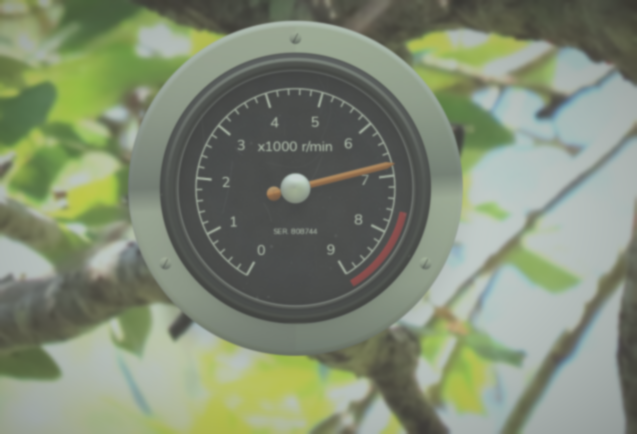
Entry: 6800 rpm
